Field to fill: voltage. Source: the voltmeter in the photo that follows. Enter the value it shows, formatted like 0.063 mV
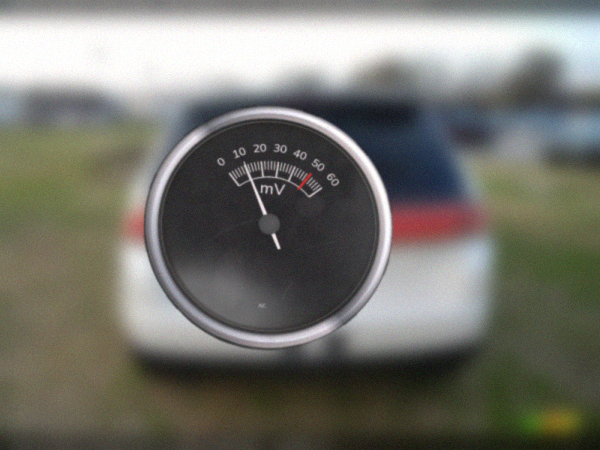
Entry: 10 mV
